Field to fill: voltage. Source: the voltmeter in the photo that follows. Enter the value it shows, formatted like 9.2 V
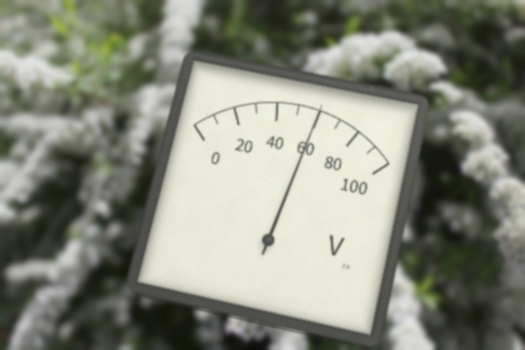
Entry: 60 V
